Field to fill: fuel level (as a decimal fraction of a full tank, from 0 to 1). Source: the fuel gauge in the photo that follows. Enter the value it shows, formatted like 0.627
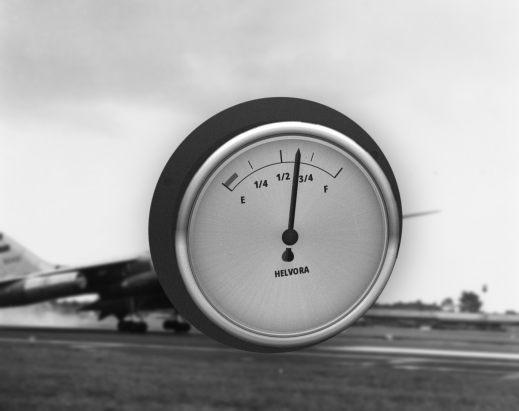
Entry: 0.625
